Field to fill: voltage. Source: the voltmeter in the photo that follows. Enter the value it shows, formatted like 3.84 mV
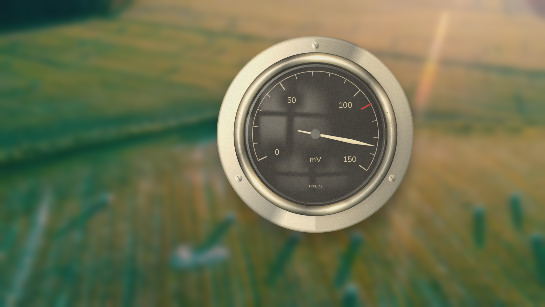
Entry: 135 mV
